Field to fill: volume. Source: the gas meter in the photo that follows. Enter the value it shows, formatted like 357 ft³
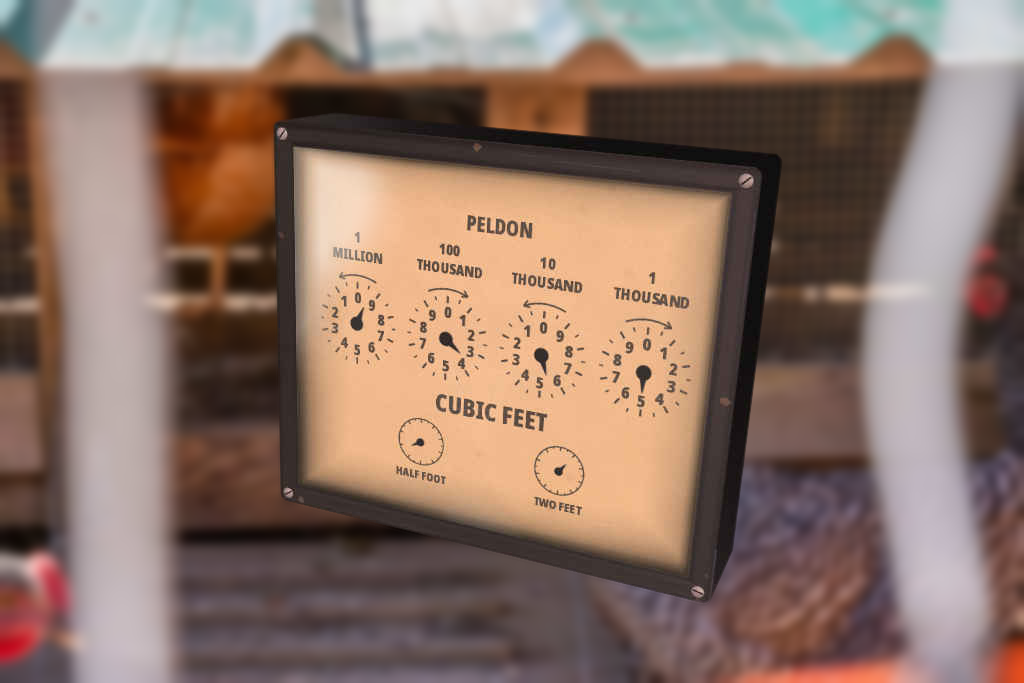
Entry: 935500 ft³
